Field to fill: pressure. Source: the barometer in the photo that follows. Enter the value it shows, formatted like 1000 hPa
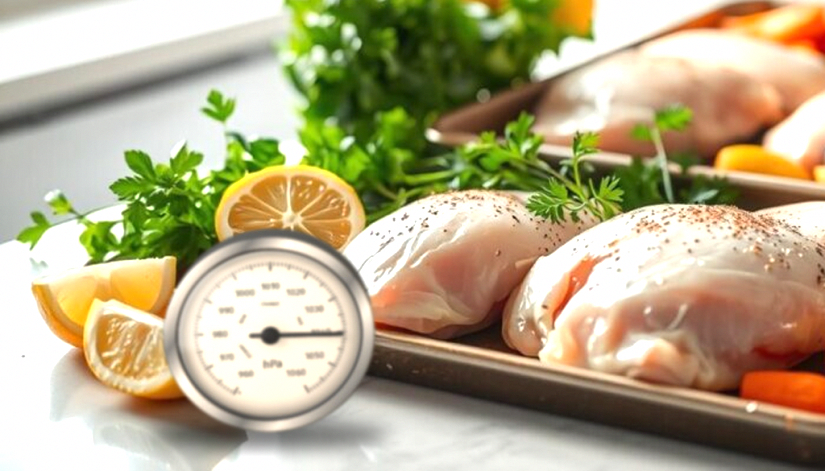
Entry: 1040 hPa
